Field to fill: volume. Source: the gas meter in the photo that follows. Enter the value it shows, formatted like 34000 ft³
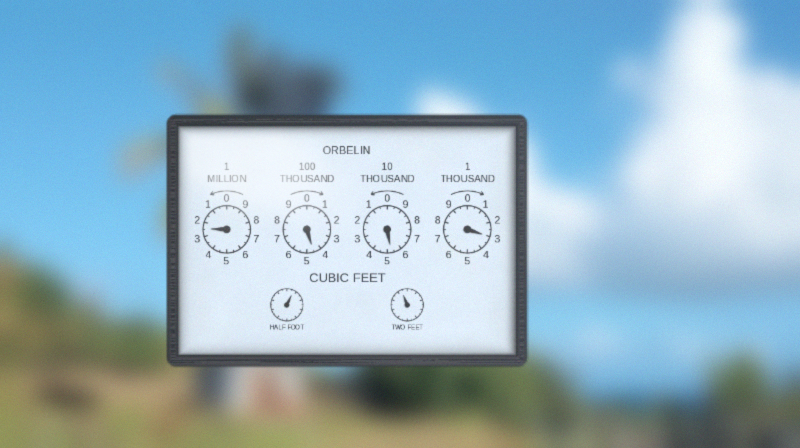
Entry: 245300 ft³
